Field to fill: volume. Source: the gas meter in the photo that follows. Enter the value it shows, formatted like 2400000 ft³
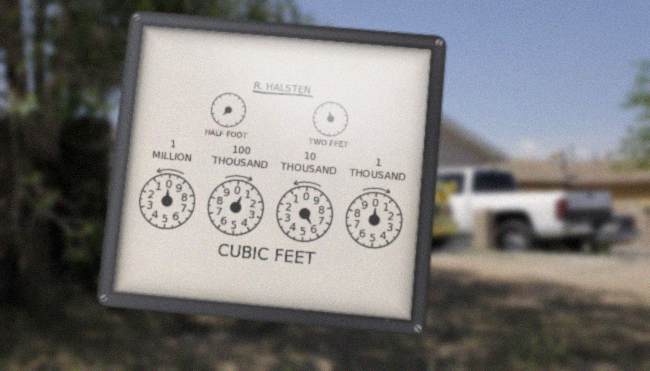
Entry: 6000 ft³
